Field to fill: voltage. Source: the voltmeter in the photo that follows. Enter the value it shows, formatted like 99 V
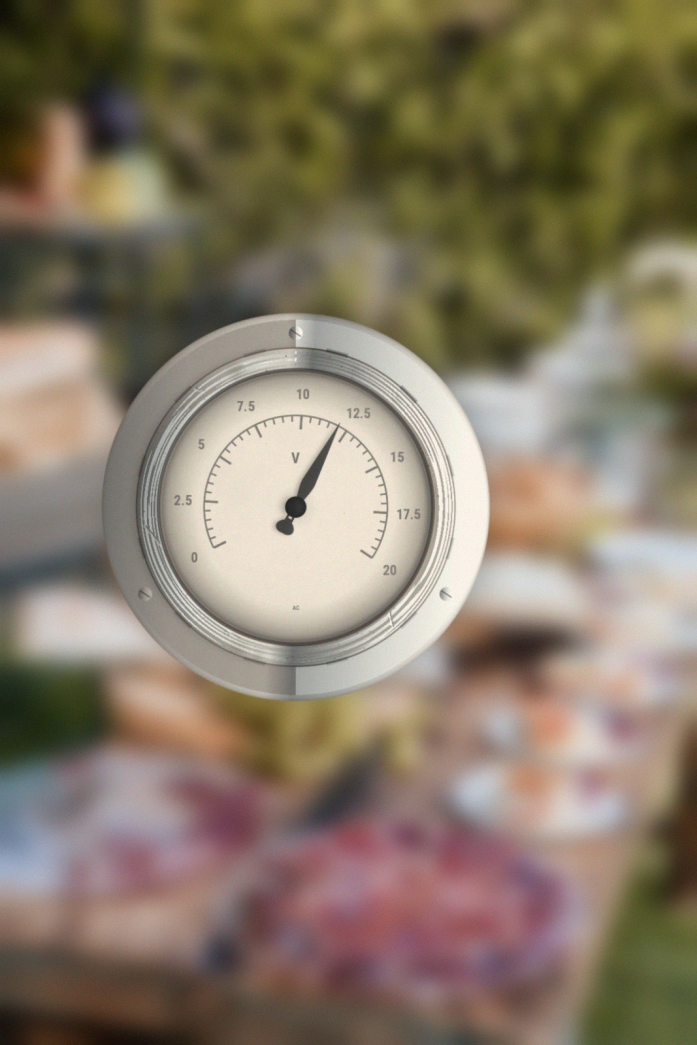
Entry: 12 V
